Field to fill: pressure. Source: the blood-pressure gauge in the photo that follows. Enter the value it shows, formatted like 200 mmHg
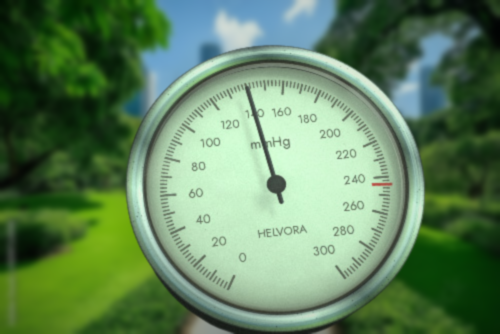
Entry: 140 mmHg
